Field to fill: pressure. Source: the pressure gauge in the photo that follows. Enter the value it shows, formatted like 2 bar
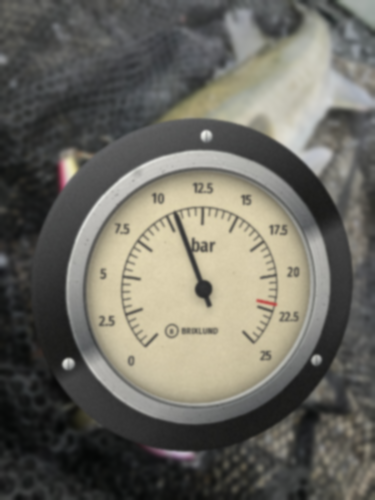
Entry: 10.5 bar
